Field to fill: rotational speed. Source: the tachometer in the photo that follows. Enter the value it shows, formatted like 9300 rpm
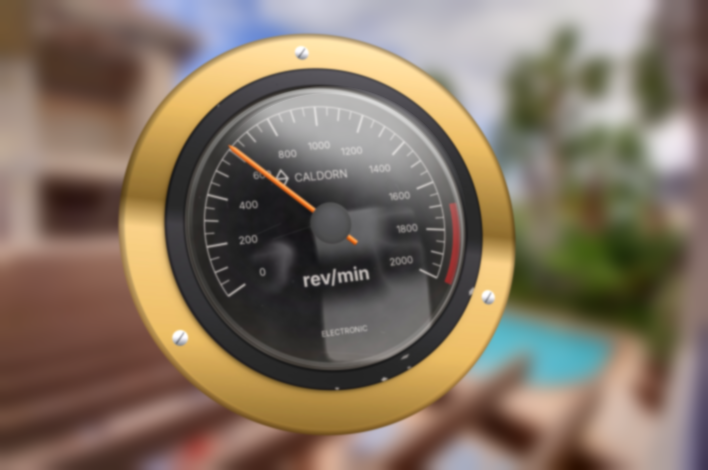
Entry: 600 rpm
